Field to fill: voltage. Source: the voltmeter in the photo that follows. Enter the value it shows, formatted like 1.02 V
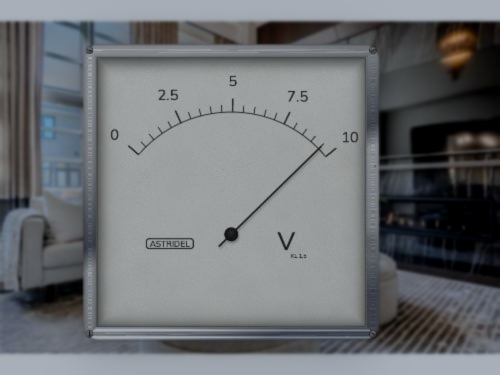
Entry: 9.5 V
